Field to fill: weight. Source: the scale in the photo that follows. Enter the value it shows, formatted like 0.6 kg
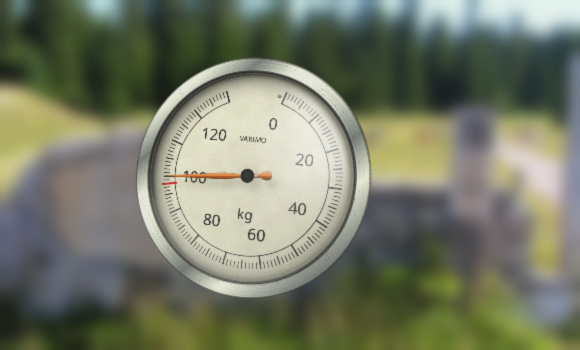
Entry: 100 kg
